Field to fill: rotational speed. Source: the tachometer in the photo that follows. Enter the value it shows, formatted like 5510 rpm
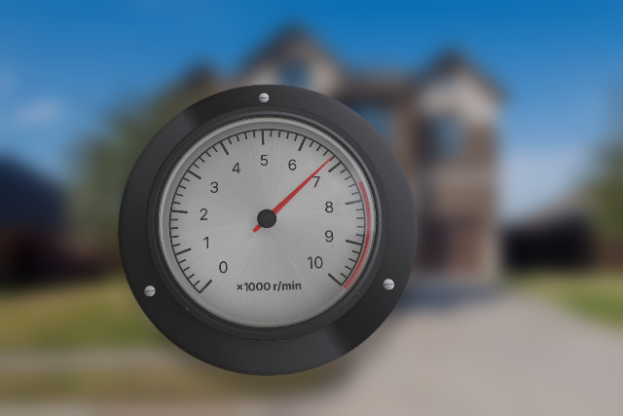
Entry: 6800 rpm
